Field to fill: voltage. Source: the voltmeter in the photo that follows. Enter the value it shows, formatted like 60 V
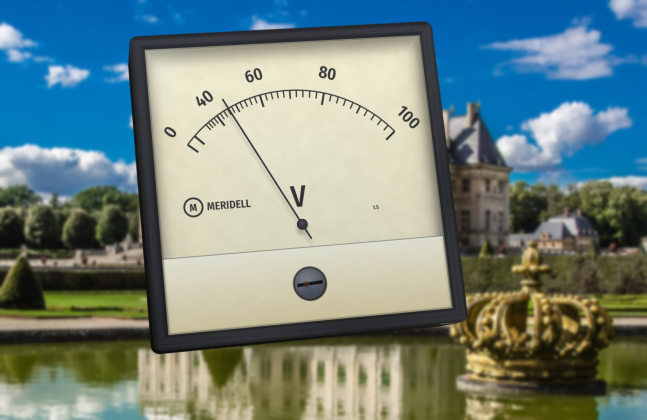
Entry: 46 V
